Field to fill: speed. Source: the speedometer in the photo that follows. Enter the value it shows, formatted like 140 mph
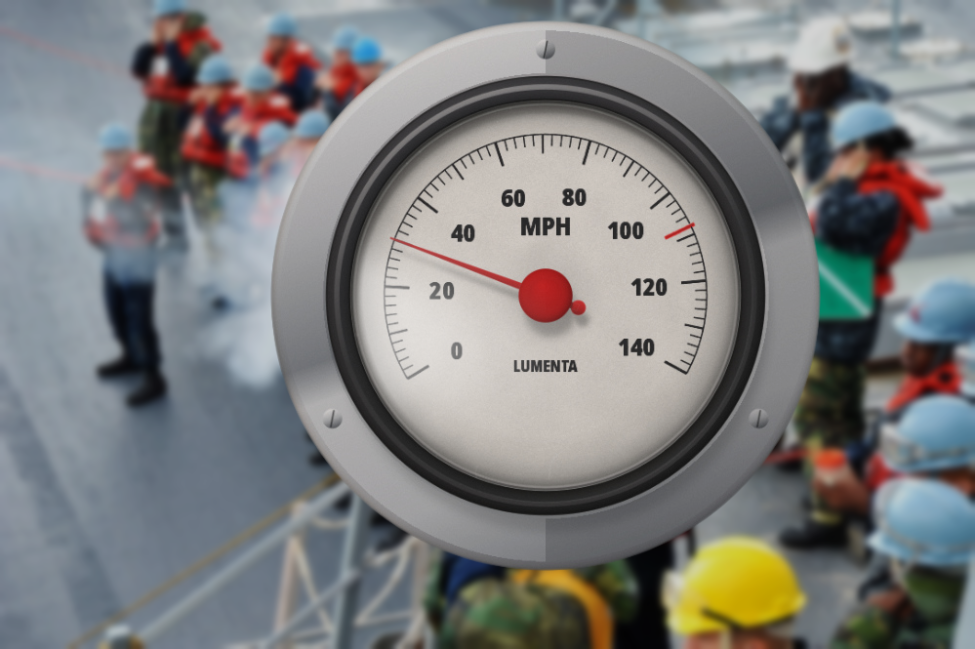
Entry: 30 mph
